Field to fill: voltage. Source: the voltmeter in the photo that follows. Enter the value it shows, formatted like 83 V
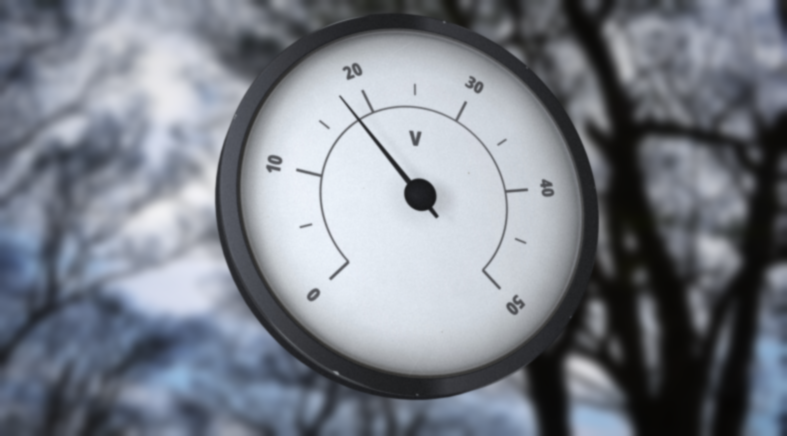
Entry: 17.5 V
